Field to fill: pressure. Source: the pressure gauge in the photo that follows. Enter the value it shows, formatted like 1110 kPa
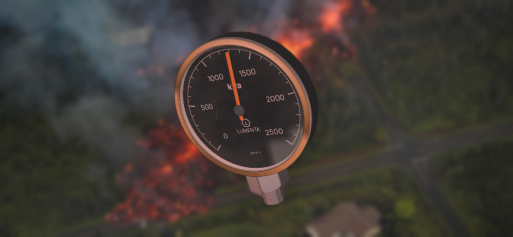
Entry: 1300 kPa
